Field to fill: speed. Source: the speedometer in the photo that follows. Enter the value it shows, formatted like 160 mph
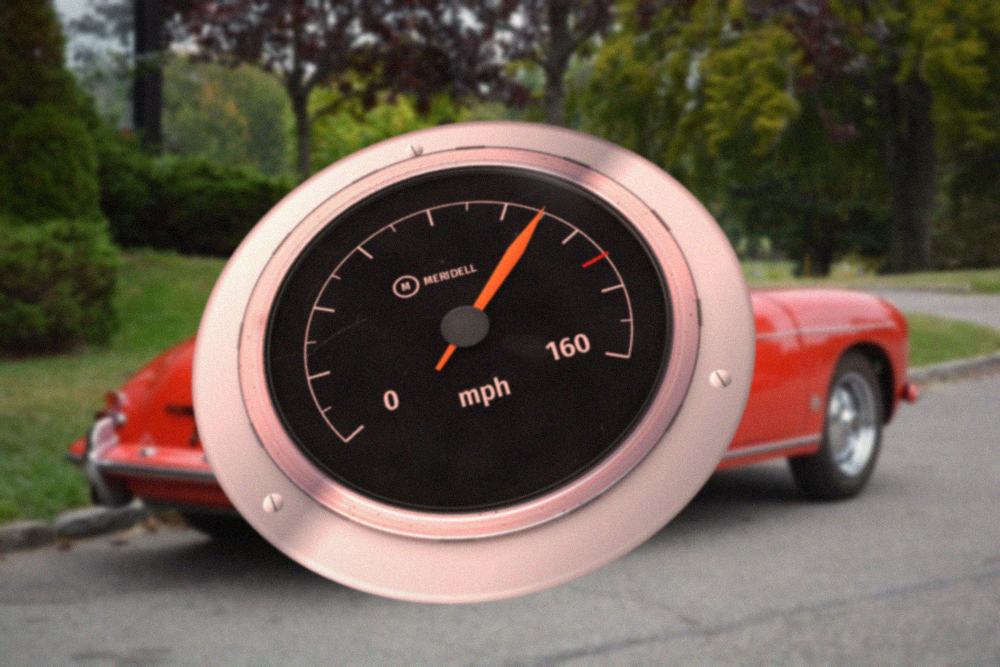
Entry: 110 mph
